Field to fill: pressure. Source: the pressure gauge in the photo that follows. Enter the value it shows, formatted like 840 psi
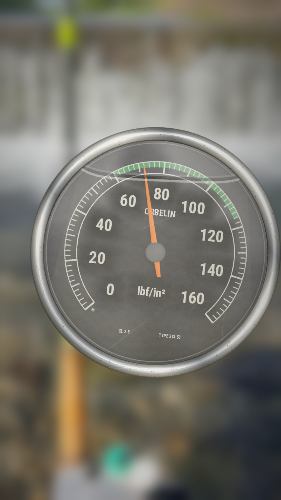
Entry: 72 psi
